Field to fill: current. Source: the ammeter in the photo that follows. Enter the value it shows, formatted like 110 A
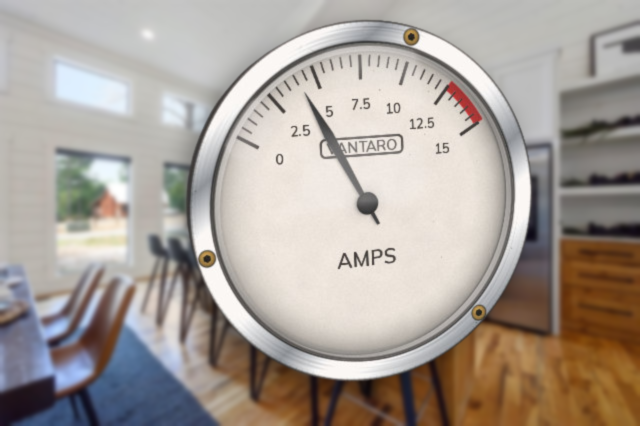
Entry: 4 A
